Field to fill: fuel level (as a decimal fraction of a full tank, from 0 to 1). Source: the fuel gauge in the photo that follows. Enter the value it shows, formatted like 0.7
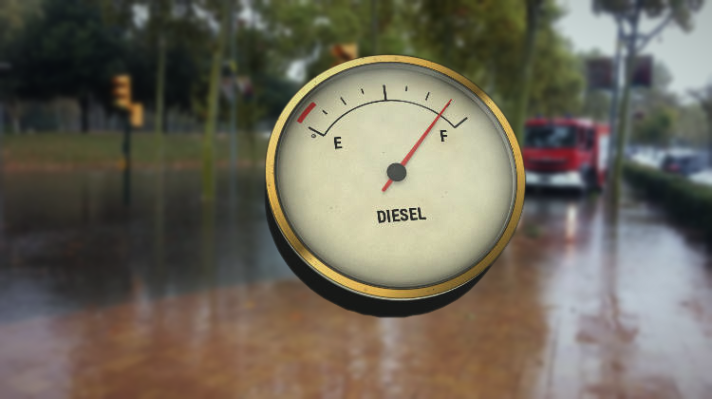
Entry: 0.875
